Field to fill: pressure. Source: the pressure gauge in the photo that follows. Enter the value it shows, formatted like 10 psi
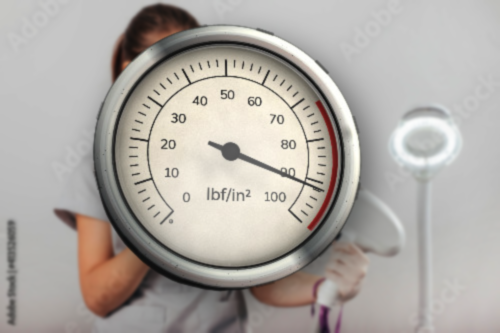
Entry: 92 psi
